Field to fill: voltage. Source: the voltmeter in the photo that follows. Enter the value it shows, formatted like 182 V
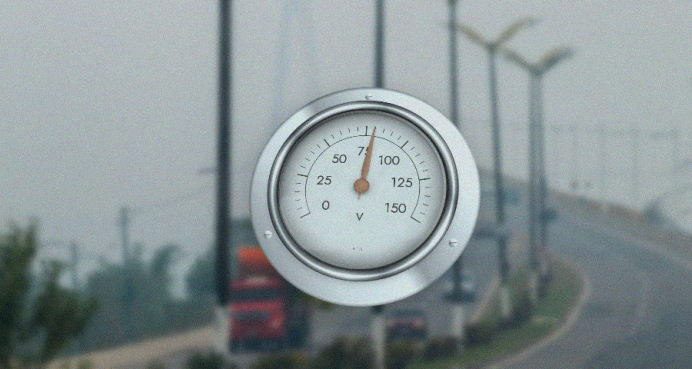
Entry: 80 V
